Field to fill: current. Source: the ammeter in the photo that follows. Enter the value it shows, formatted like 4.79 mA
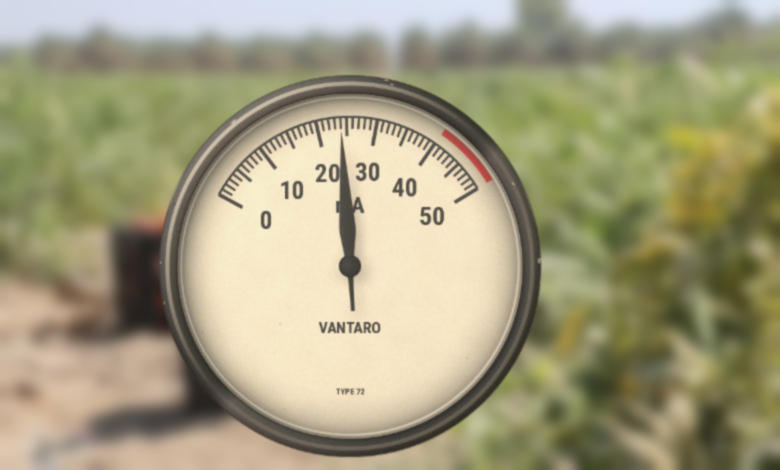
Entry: 24 mA
